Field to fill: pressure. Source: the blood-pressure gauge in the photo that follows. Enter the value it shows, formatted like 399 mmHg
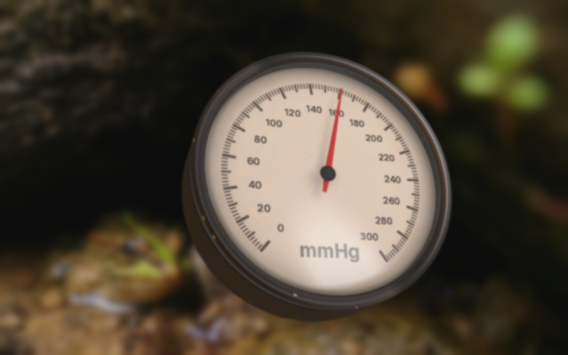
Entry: 160 mmHg
